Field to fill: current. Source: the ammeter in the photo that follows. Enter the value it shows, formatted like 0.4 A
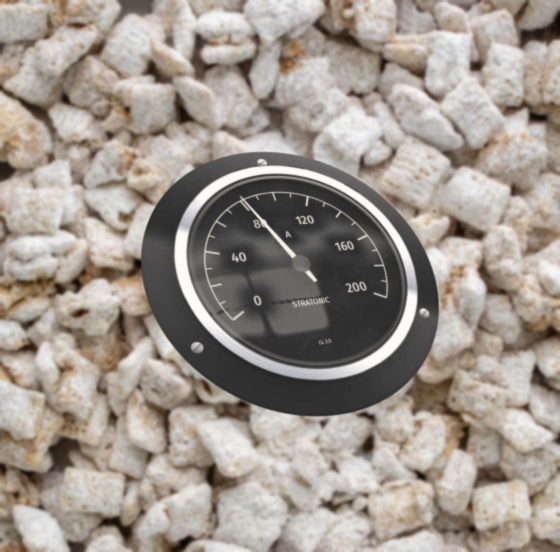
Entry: 80 A
